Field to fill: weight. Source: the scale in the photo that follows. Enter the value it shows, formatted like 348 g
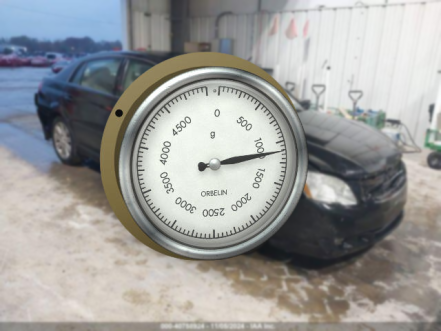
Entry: 1100 g
